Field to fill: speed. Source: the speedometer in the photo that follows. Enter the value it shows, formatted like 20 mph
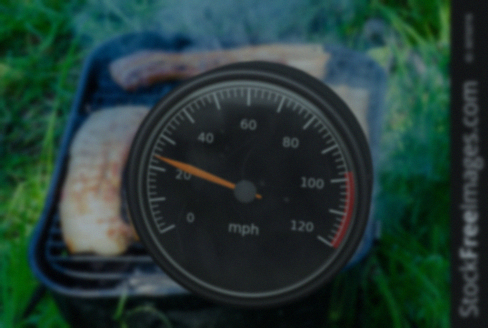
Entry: 24 mph
